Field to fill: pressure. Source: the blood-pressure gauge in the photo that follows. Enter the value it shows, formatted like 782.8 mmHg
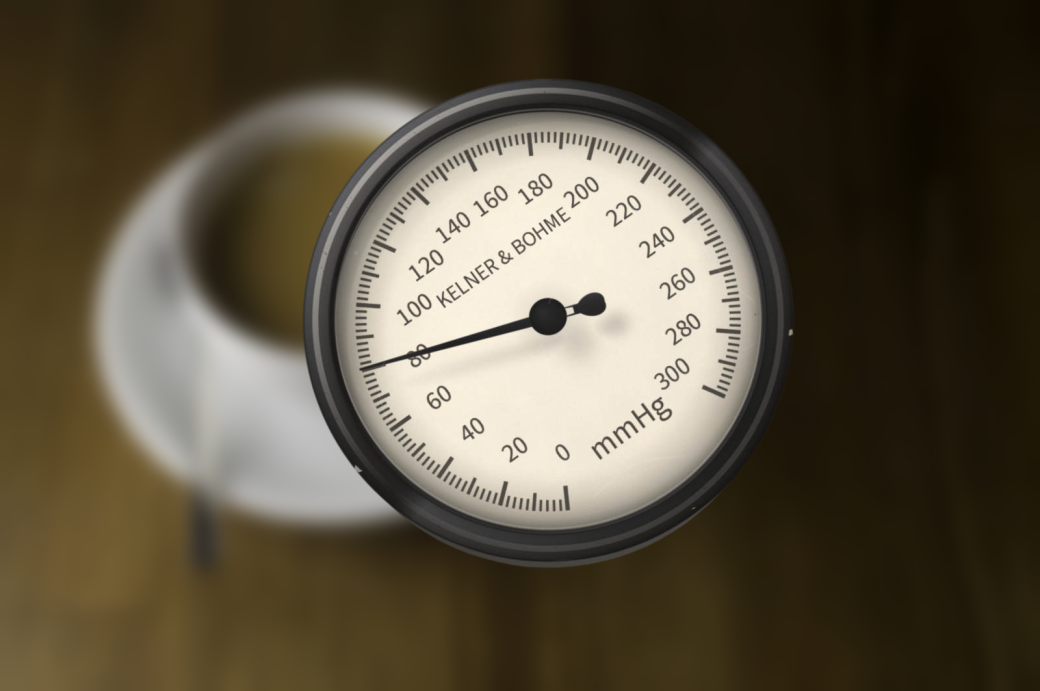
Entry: 80 mmHg
